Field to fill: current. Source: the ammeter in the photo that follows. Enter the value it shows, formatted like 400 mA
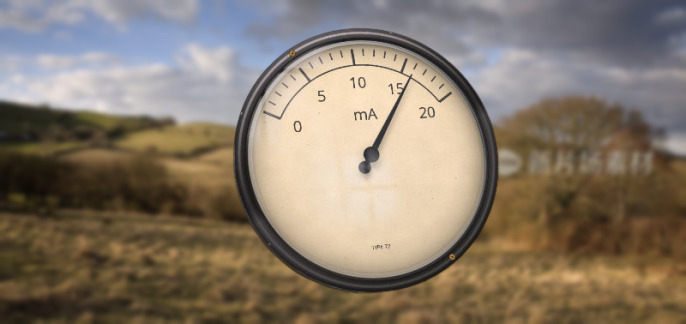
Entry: 16 mA
